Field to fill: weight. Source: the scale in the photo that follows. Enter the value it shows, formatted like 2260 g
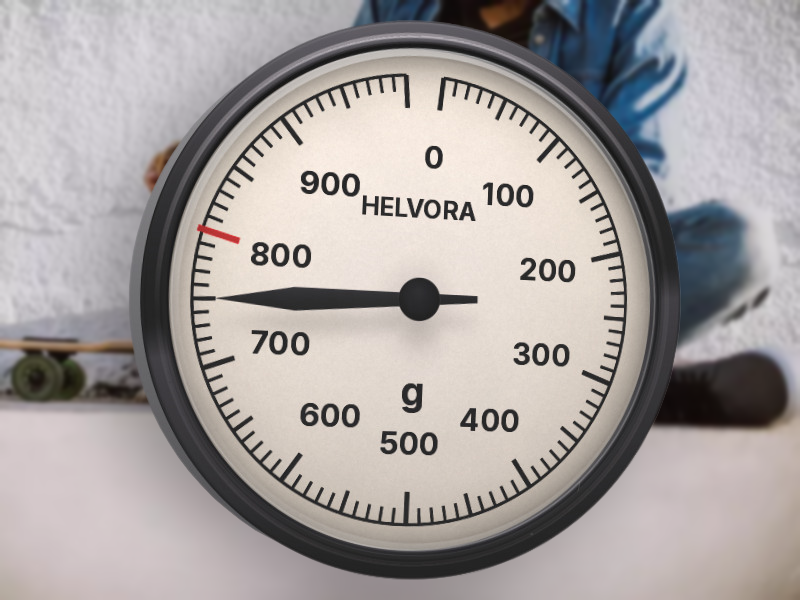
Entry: 750 g
